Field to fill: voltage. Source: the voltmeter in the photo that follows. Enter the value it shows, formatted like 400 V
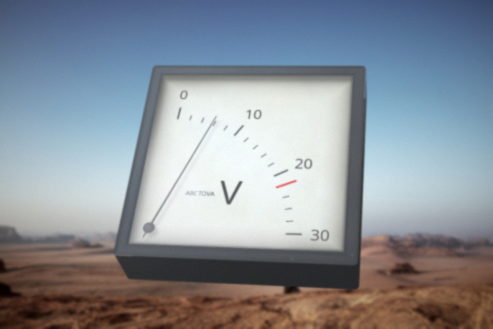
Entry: 6 V
